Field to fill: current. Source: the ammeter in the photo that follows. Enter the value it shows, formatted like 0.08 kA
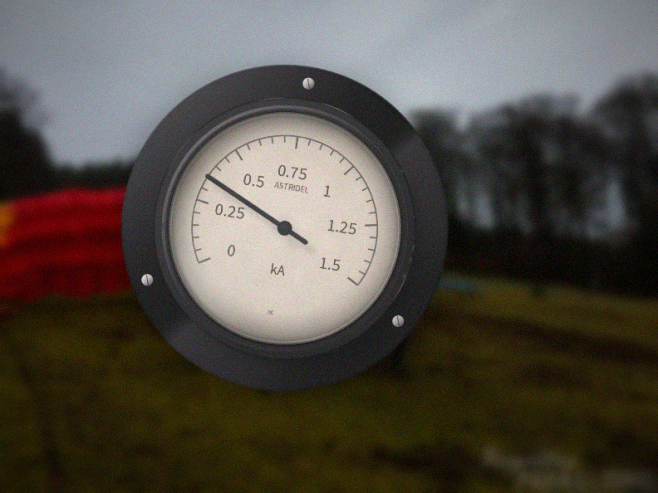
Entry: 0.35 kA
